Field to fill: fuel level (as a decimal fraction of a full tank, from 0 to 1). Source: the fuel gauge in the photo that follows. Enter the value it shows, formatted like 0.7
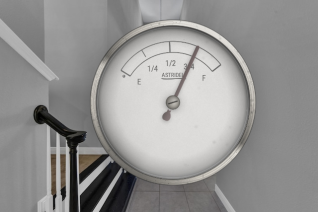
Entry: 0.75
